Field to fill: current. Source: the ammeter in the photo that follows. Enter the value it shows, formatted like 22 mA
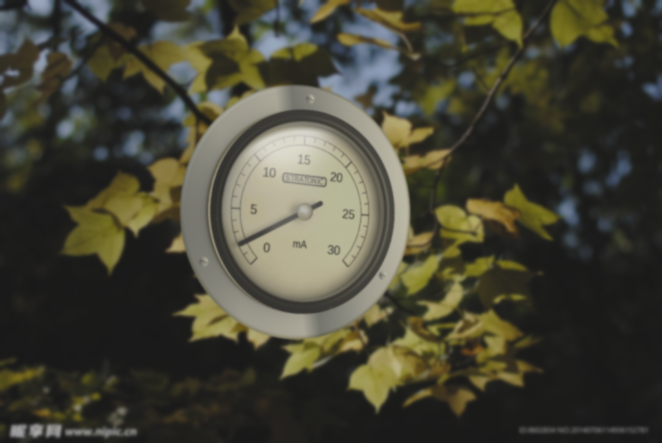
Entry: 2 mA
